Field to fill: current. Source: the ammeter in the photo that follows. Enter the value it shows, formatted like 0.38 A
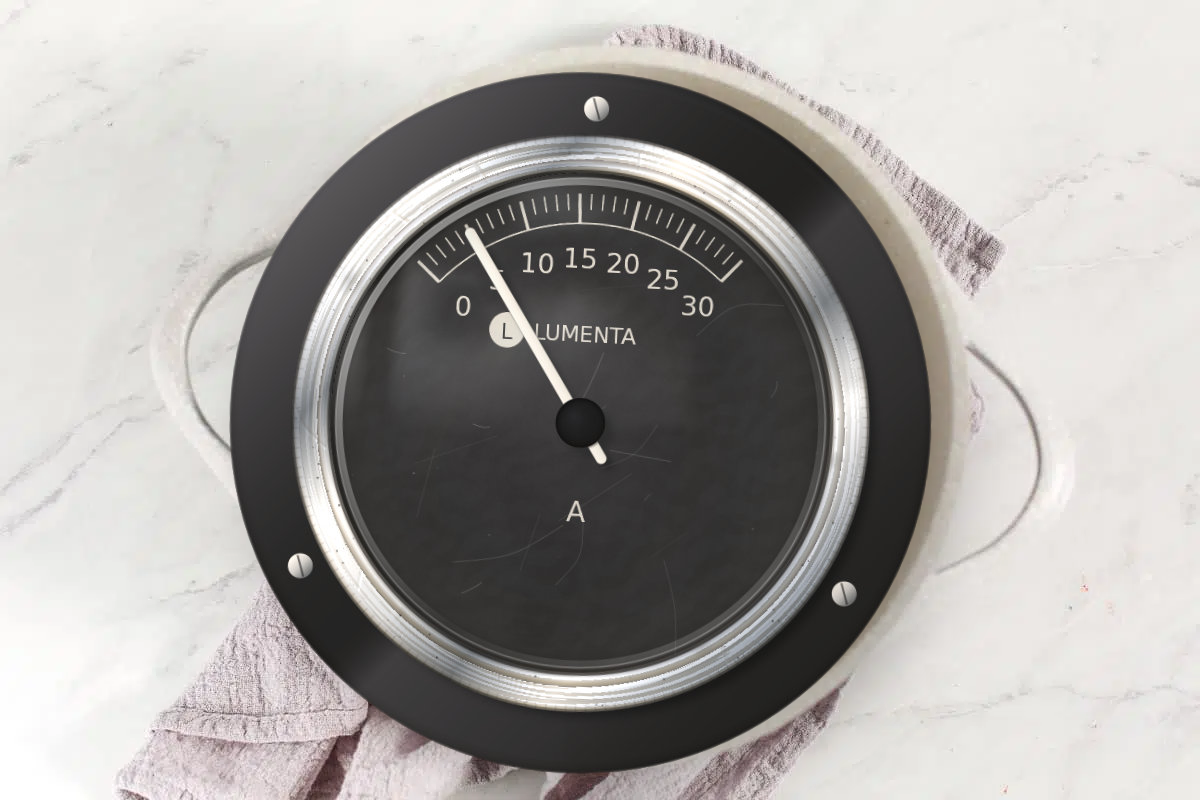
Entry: 5 A
